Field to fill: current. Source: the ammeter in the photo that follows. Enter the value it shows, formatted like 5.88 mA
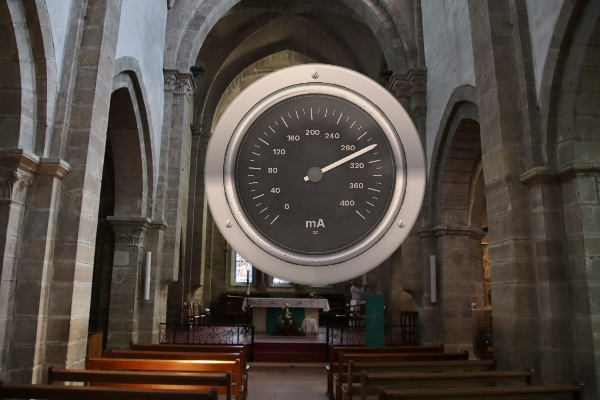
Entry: 300 mA
